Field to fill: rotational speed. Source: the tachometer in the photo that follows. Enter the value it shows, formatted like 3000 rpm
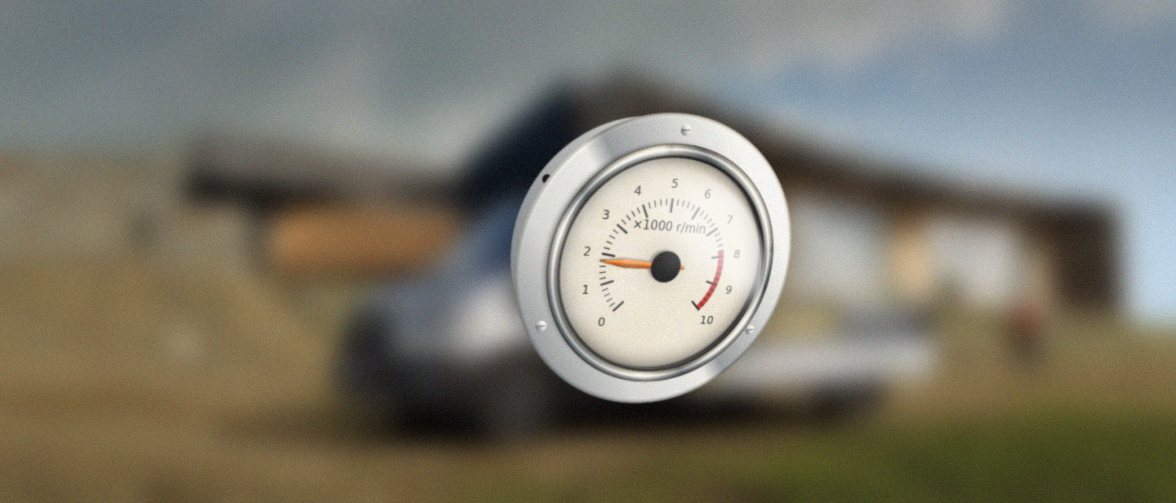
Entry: 1800 rpm
